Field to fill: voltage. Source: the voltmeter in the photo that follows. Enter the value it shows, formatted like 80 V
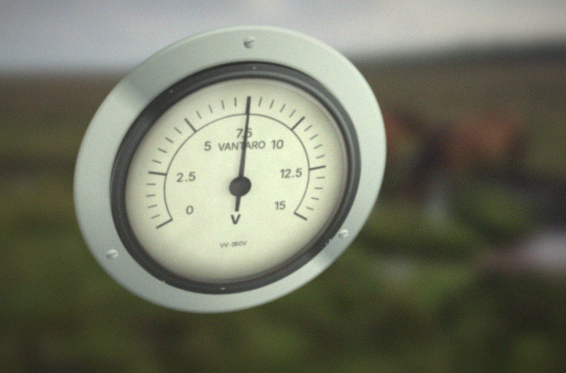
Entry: 7.5 V
